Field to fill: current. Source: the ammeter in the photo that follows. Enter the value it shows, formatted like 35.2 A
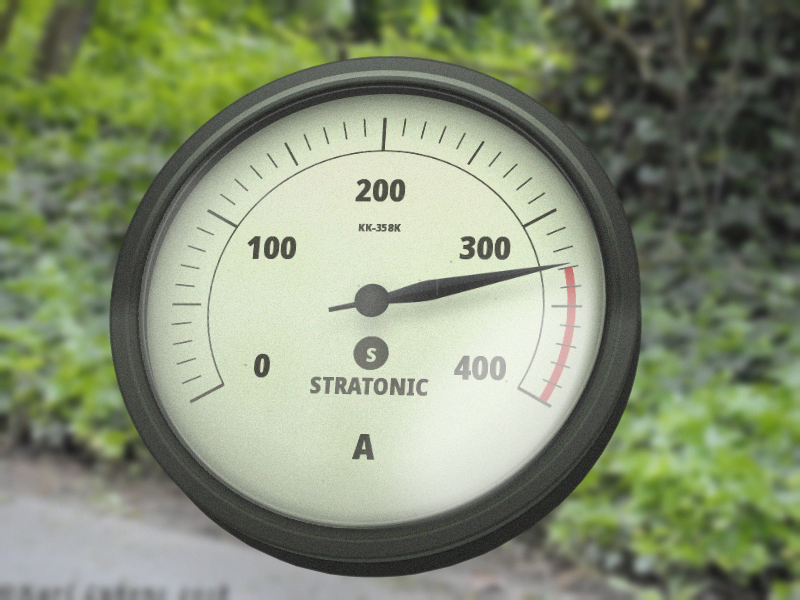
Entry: 330 A
